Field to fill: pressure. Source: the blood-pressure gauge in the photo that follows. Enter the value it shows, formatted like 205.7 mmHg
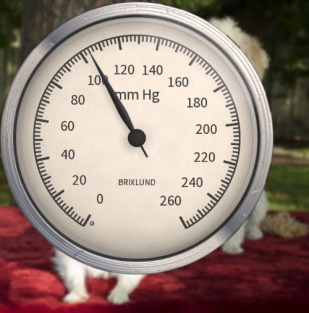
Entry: 104 mmHg
